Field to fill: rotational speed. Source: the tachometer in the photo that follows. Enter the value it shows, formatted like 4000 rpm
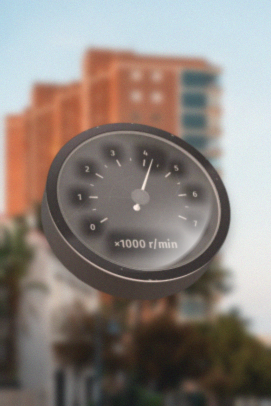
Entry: 4250 rpm
